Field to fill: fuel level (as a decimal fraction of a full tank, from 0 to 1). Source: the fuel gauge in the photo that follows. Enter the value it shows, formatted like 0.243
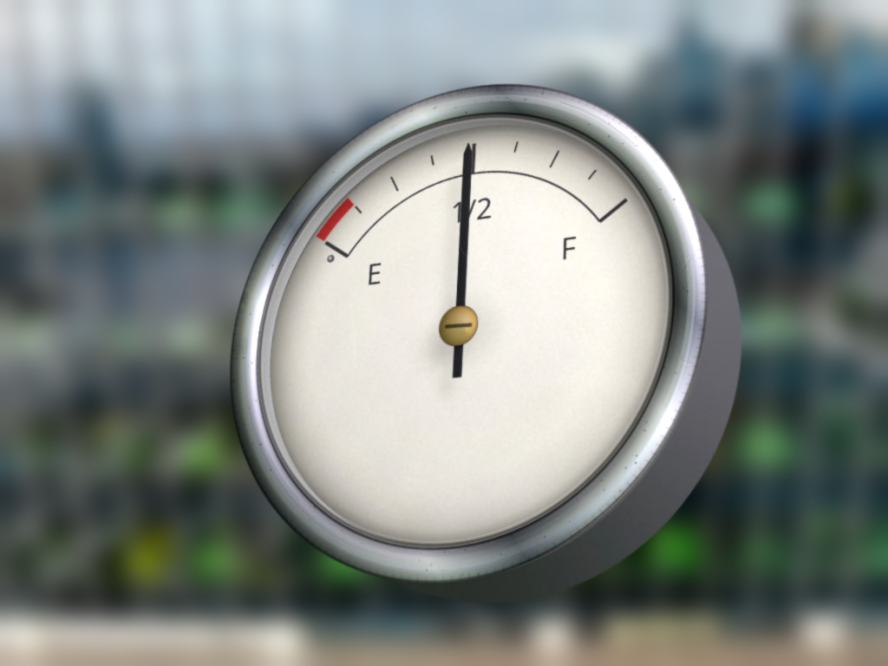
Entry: 0.5
